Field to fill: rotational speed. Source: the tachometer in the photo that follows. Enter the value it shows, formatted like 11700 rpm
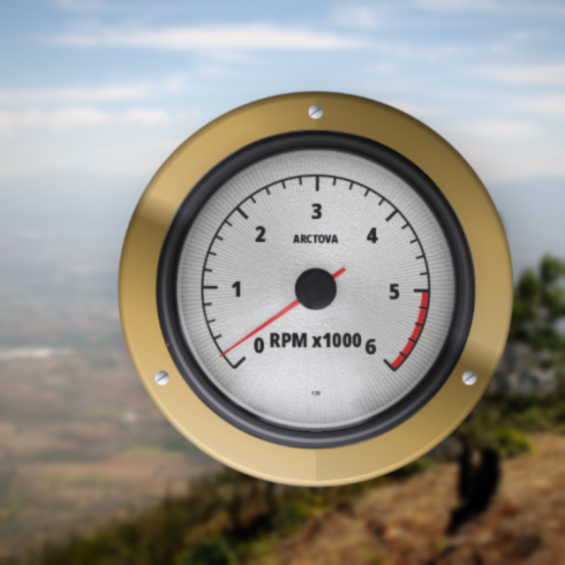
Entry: 200 rpm
